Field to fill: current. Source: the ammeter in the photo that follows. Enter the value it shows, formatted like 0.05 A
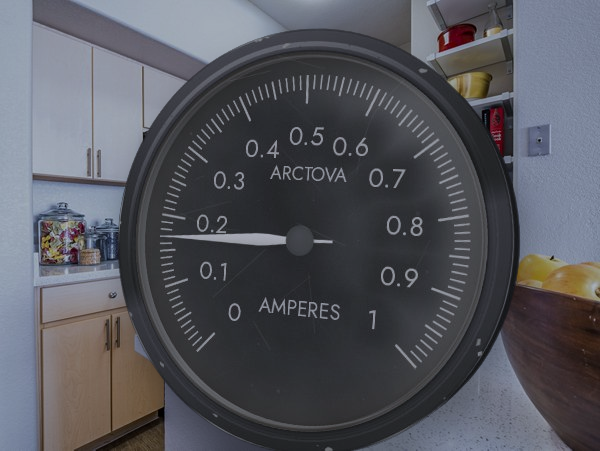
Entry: 0.17 A
